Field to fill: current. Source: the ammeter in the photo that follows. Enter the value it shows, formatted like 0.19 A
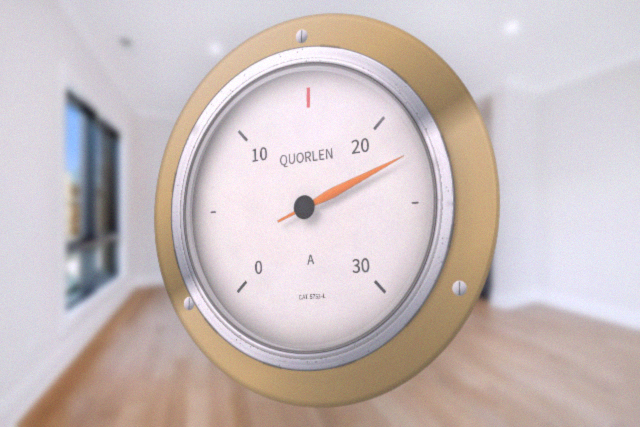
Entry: 22.5 A
